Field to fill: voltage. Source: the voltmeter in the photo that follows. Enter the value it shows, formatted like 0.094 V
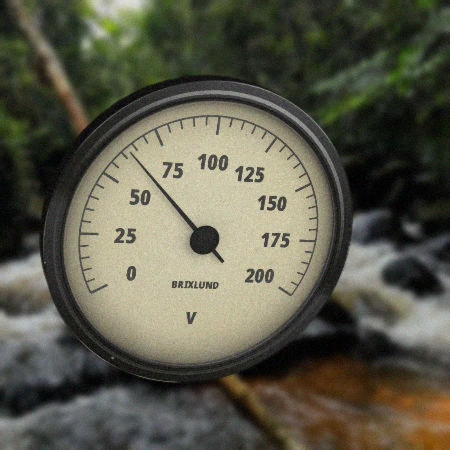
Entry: 62.5 V
